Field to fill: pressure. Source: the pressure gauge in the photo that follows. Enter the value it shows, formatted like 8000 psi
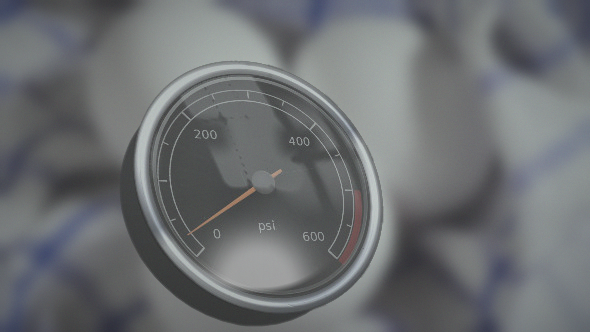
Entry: 25 psi
